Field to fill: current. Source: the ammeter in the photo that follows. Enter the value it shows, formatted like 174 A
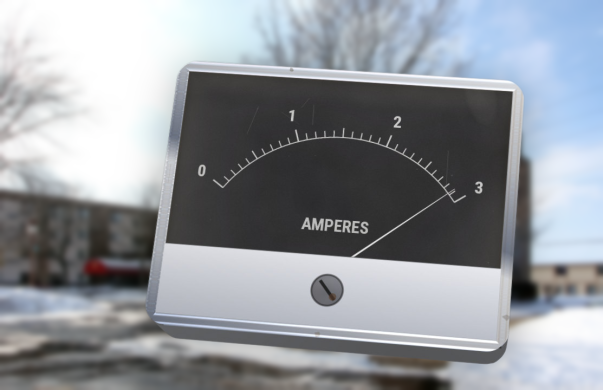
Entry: 2.9 A
